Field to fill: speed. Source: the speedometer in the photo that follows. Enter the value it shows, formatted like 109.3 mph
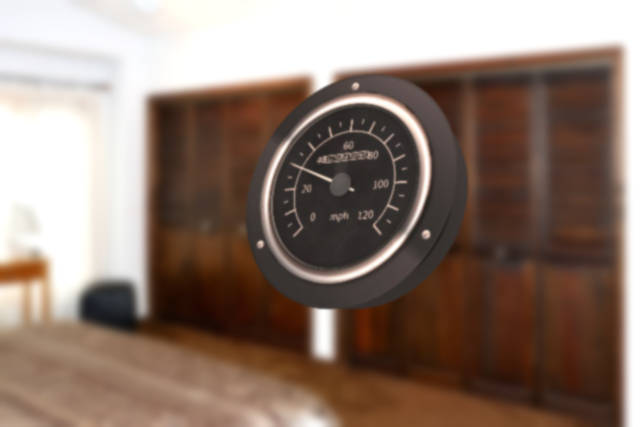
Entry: 30 mph
